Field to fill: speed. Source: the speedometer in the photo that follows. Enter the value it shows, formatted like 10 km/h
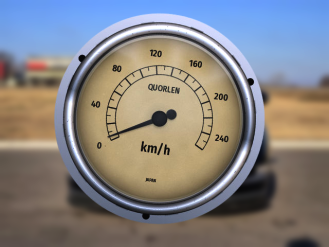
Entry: 5 km/h
